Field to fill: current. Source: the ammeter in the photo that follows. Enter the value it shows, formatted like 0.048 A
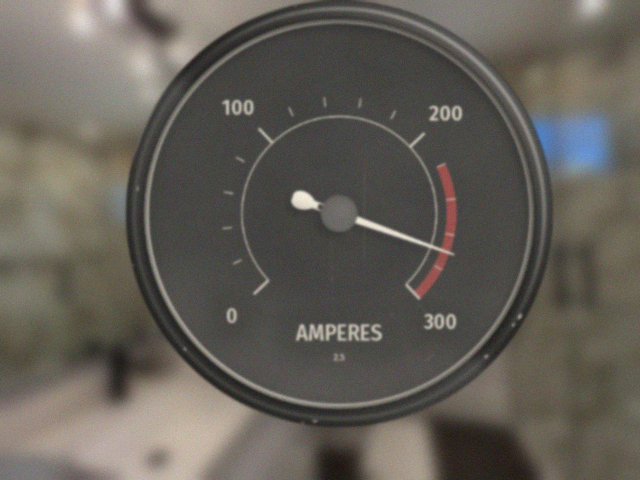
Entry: 270 A
